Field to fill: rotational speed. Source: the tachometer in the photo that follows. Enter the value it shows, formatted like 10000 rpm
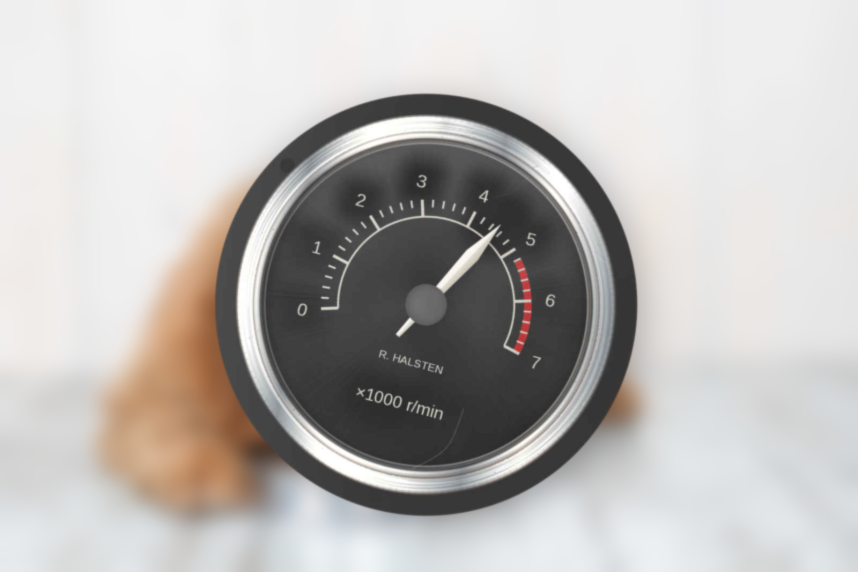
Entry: 4500 rpm
